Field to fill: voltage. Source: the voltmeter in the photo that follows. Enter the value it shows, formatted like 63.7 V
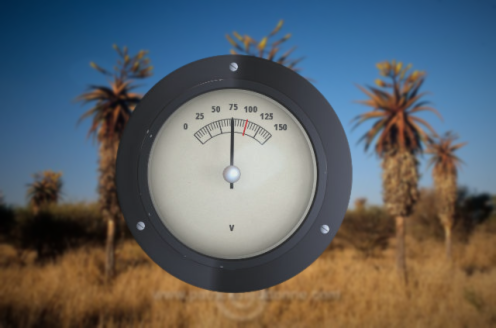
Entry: 75 V
